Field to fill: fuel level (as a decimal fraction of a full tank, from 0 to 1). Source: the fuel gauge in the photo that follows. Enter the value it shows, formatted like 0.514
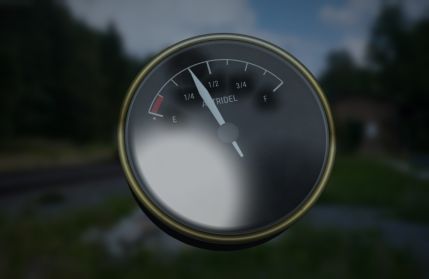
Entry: 0.375
